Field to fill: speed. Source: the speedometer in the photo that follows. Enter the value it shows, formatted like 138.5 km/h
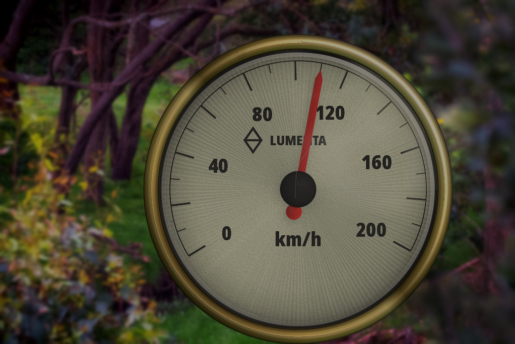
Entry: 110 km/h
